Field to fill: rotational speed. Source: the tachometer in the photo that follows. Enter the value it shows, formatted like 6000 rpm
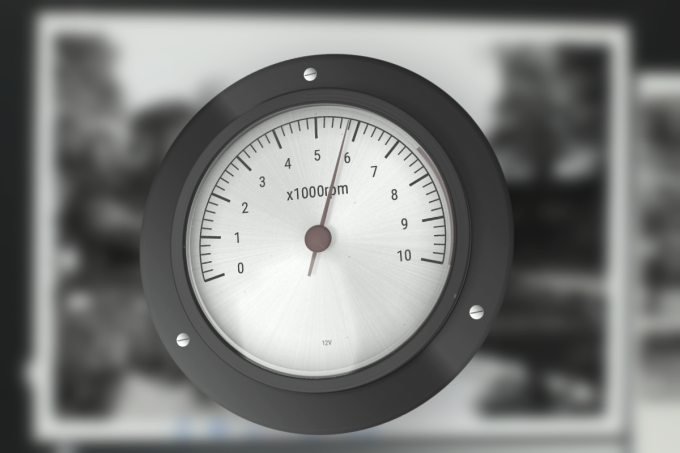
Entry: 5800 rpm
